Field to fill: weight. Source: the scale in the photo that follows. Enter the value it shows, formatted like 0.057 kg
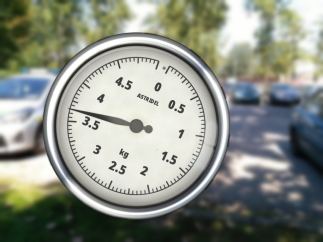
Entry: 3.65 kg
